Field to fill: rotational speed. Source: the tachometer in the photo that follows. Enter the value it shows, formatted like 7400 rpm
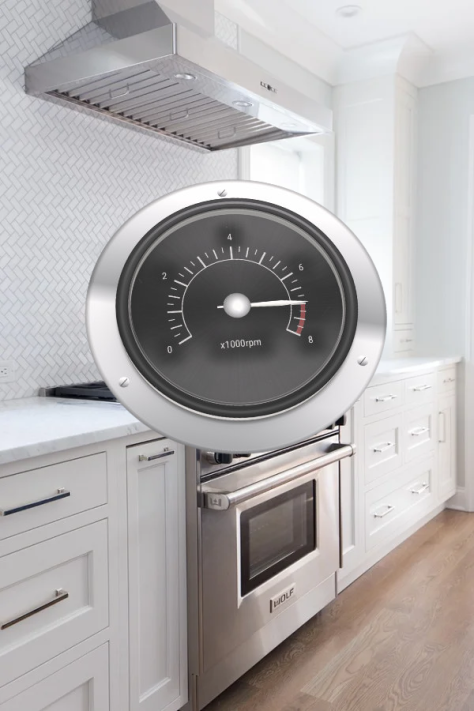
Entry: 7000 rpm
